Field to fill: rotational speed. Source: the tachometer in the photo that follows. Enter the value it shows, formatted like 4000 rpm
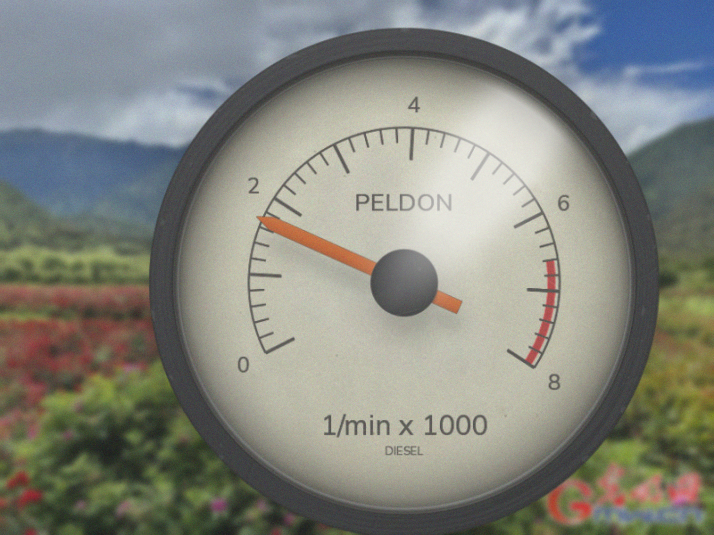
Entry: 1700 rpm
